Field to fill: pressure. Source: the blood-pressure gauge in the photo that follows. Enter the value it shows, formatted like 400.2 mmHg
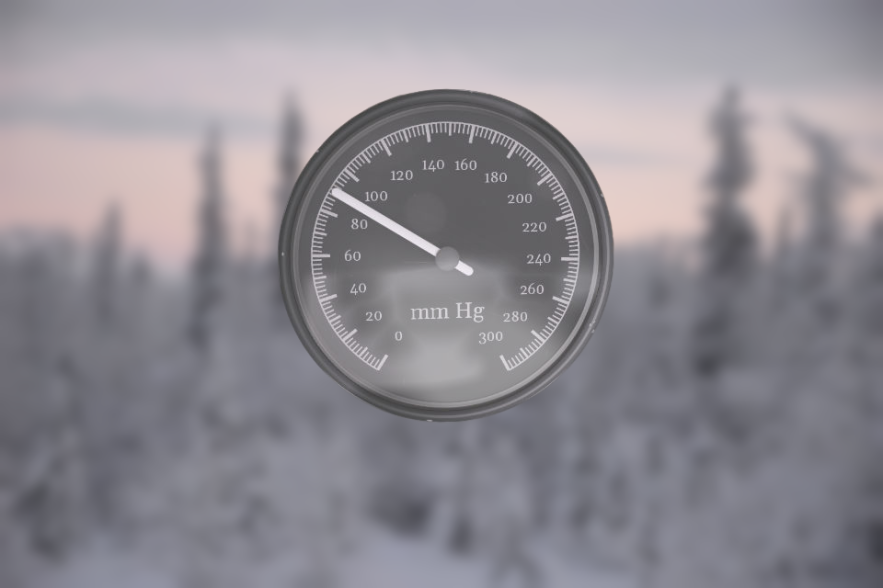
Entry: 90 mmHg
